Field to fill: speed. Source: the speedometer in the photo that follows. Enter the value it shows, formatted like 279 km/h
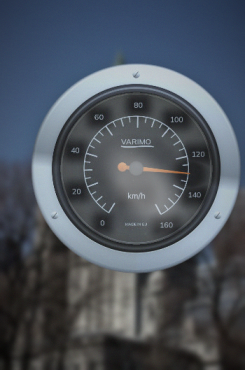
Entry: 130 km/h
